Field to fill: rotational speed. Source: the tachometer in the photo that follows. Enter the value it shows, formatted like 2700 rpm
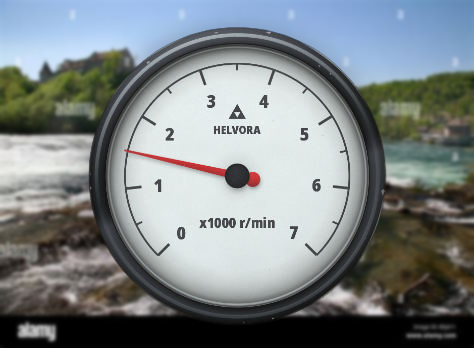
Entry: 1500 rpm
